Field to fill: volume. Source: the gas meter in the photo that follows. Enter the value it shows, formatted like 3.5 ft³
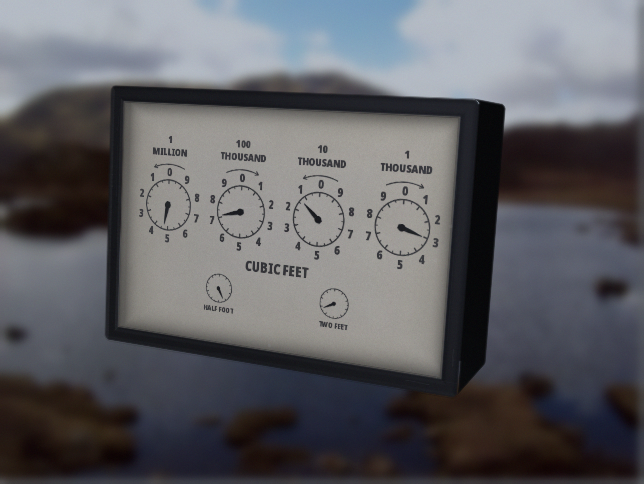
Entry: 471300 ft³
